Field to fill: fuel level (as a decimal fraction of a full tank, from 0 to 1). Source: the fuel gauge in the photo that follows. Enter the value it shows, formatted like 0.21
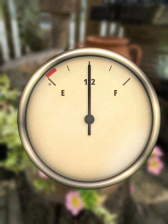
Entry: 0.5
